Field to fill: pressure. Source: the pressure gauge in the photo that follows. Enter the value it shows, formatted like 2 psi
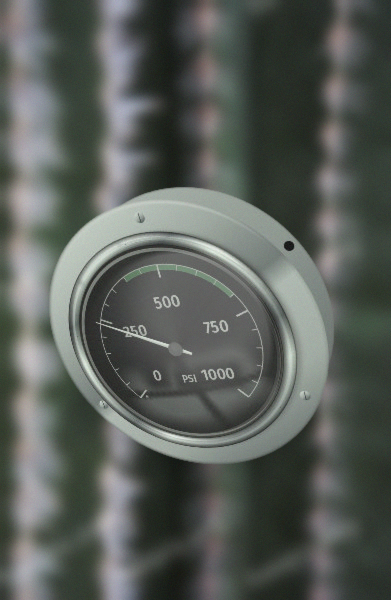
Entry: 250 psi
